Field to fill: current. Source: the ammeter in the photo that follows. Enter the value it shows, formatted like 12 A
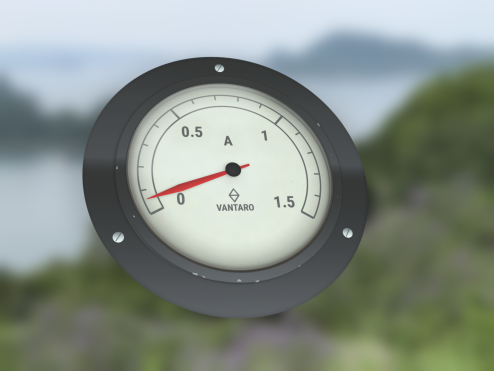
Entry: 0.05 A
